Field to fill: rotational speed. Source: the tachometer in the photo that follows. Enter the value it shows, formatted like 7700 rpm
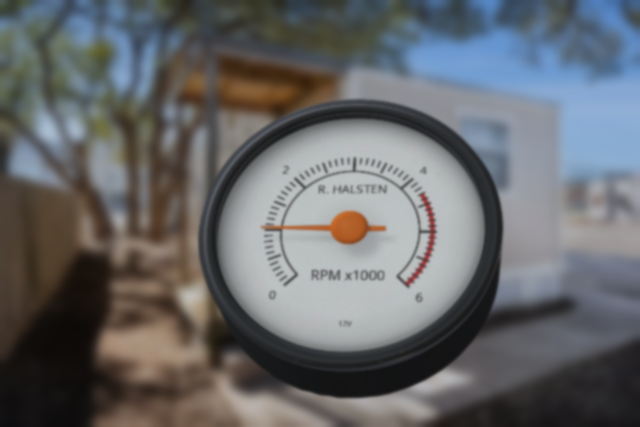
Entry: 1000 rpm
